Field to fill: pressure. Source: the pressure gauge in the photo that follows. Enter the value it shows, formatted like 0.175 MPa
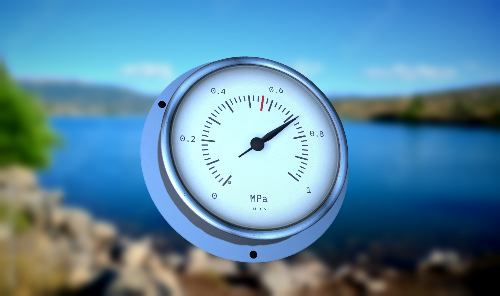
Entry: 0.72 MPa
